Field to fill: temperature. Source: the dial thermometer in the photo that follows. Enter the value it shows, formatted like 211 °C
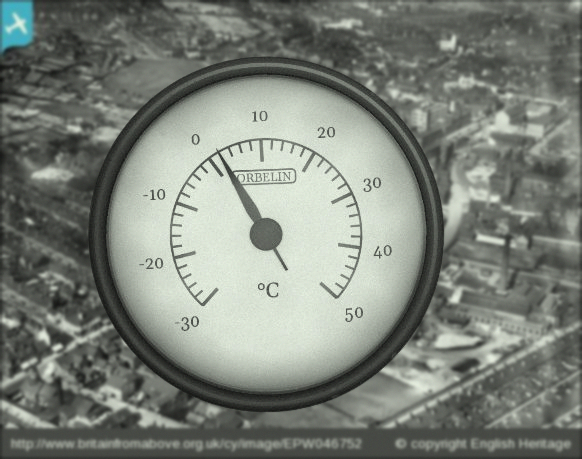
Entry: 2 °C
